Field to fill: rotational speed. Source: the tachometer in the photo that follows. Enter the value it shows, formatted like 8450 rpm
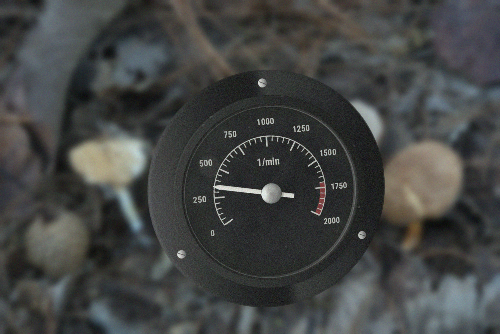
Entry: 350 rpm
